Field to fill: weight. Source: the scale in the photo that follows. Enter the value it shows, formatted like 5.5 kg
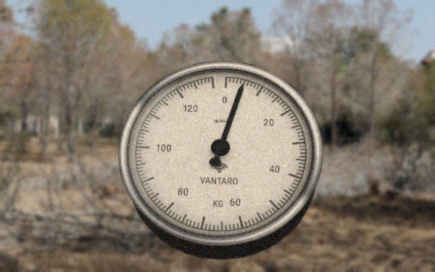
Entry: 5 kg
